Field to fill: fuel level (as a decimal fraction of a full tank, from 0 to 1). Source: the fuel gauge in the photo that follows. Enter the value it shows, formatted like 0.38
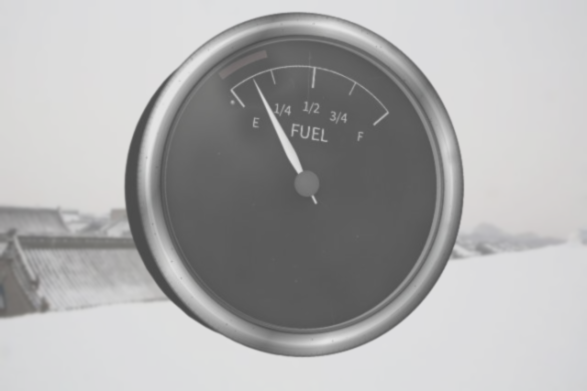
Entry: 0.125
